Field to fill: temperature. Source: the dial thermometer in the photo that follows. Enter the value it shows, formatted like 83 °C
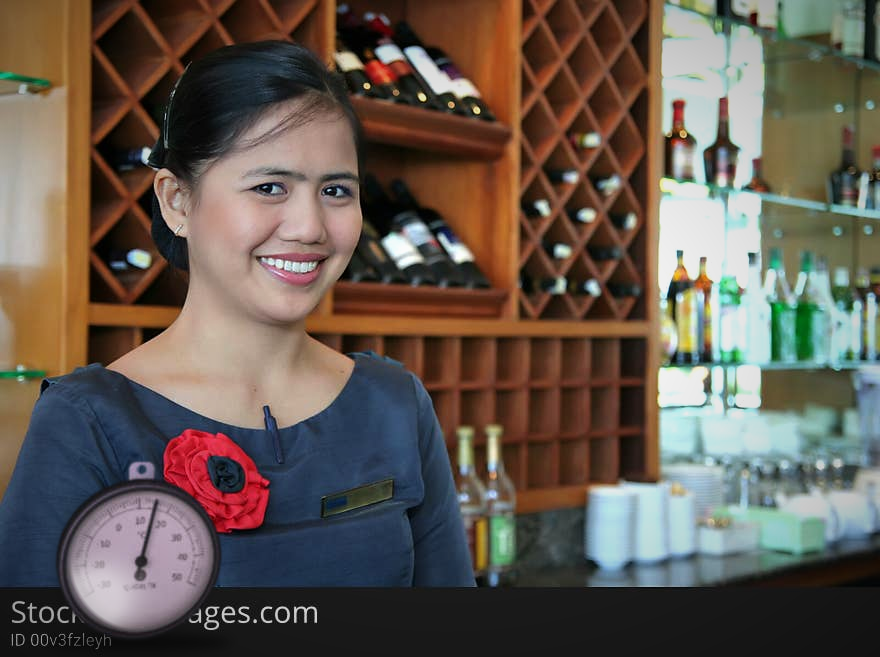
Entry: 15 °C
